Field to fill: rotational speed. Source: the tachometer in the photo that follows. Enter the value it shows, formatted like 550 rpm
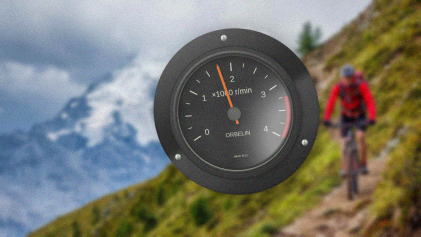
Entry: 1750 rpm
